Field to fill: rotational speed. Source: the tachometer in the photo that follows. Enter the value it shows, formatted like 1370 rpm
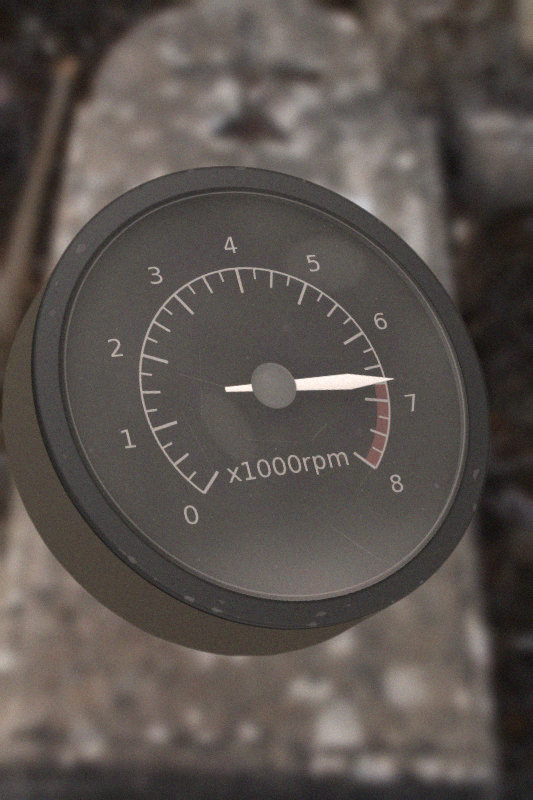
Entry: 6750 rpm
